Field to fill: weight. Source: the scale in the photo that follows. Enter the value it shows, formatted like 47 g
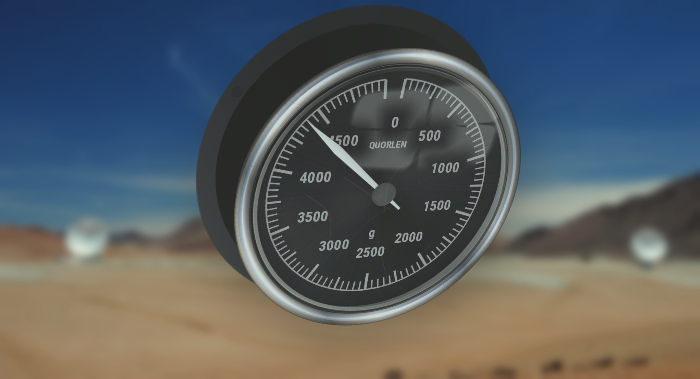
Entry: 4400 g
